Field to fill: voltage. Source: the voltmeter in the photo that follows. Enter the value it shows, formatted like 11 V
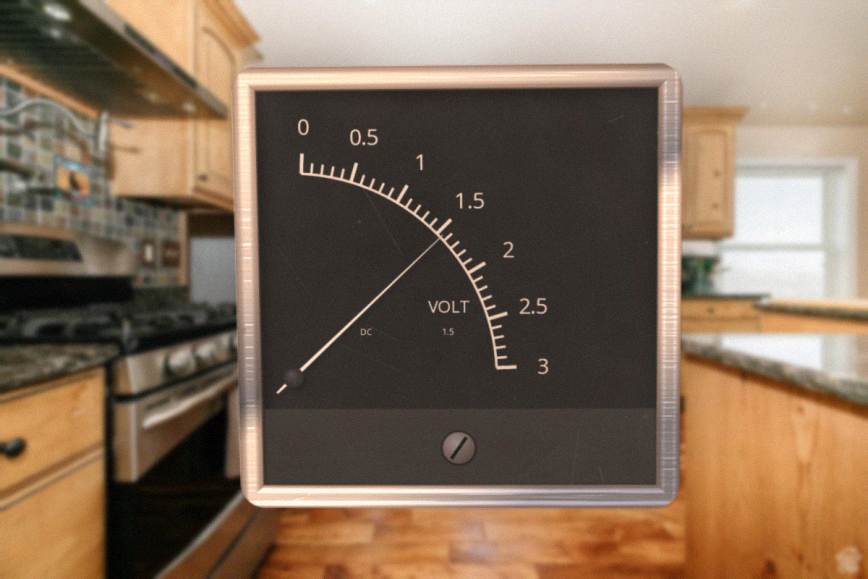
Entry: 1.55 V
